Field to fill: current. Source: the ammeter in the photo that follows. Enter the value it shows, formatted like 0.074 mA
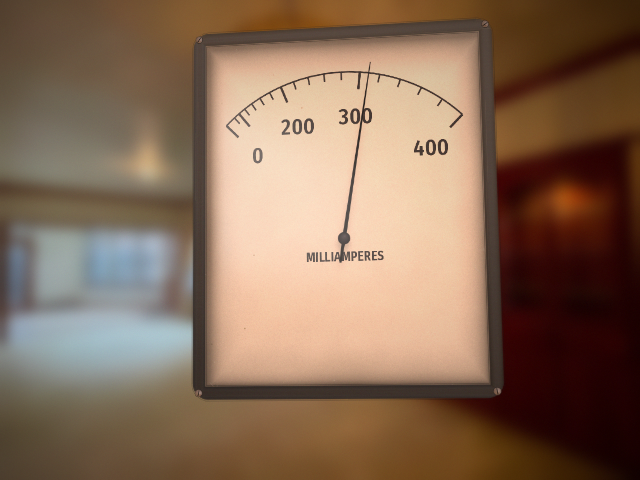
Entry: 310 mA
